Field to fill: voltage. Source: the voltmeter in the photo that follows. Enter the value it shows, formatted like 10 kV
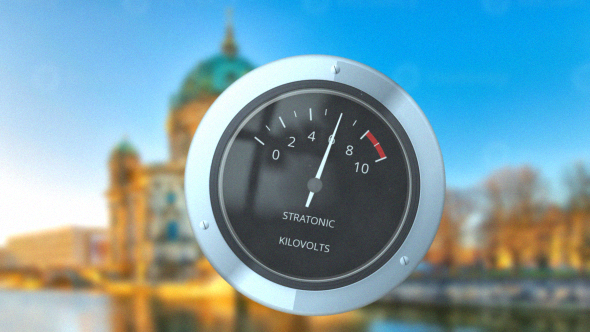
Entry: 6 kV
